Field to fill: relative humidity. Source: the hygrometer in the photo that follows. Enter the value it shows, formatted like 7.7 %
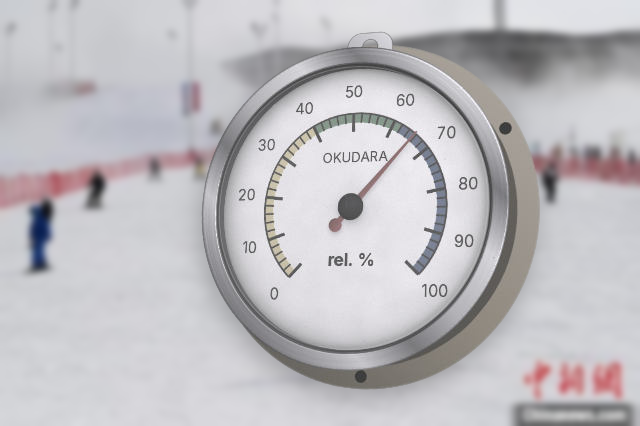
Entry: 66 %
